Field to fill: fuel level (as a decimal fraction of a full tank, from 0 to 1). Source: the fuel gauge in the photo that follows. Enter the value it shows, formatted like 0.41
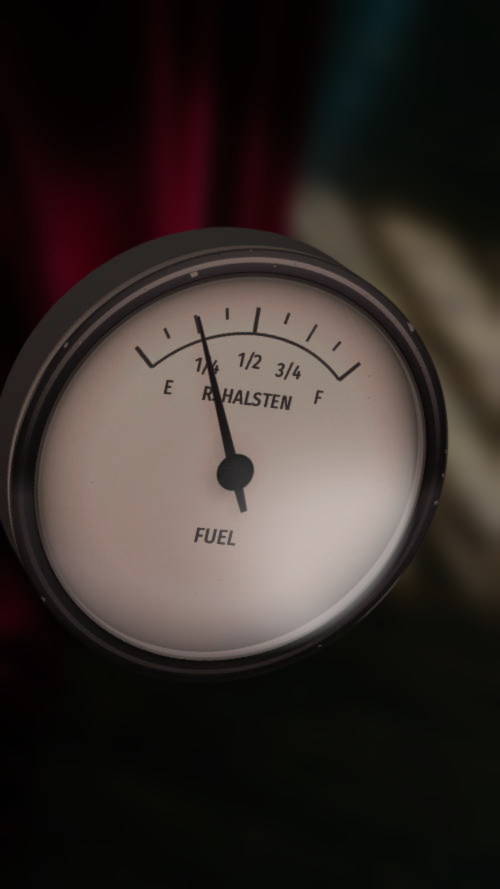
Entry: 0.25
